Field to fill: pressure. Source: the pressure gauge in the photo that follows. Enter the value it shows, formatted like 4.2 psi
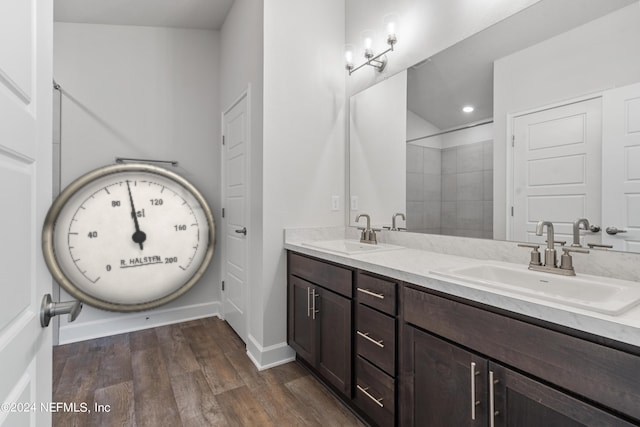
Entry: 95 psi
